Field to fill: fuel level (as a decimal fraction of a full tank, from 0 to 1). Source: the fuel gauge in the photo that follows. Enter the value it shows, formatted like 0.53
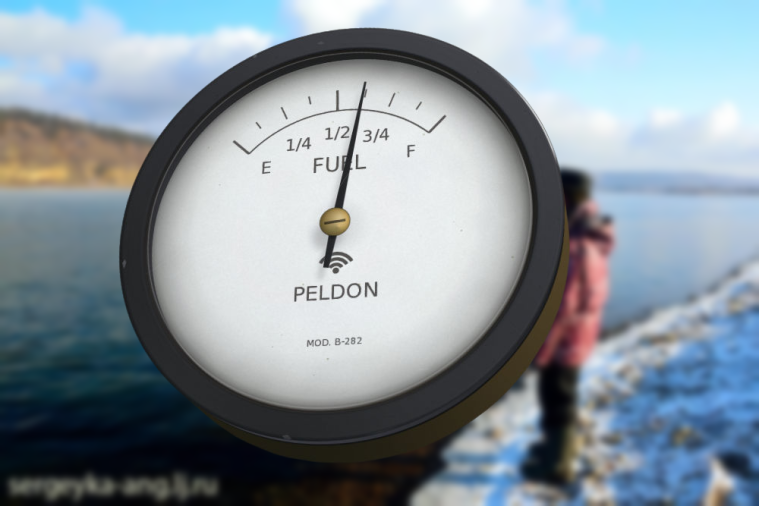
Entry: 0.625
